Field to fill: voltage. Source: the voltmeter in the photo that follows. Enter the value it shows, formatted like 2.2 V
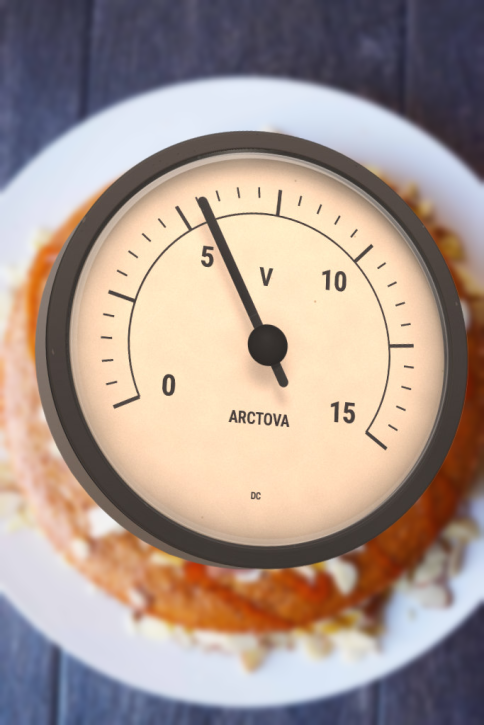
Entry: 5.5 V
